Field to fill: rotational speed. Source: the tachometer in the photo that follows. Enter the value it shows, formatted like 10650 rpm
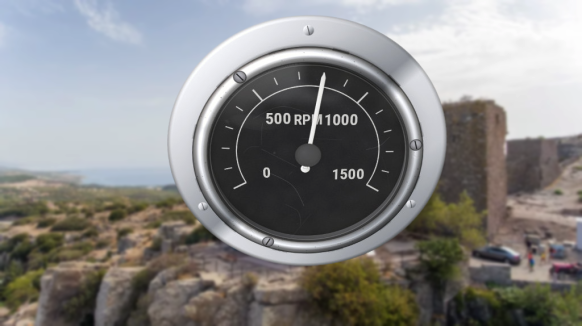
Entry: 800 rpm
